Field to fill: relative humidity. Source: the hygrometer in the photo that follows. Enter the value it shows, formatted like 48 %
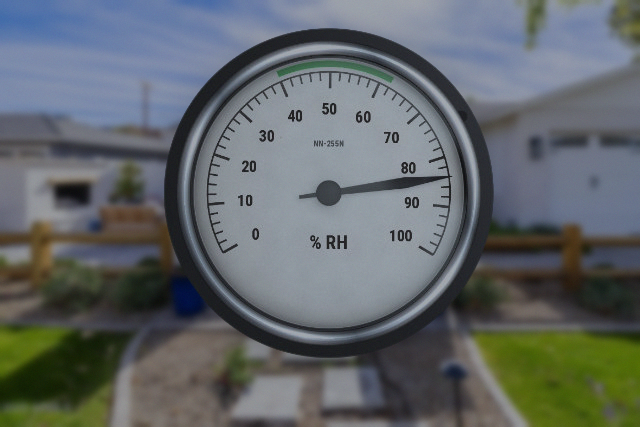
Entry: 84 %
